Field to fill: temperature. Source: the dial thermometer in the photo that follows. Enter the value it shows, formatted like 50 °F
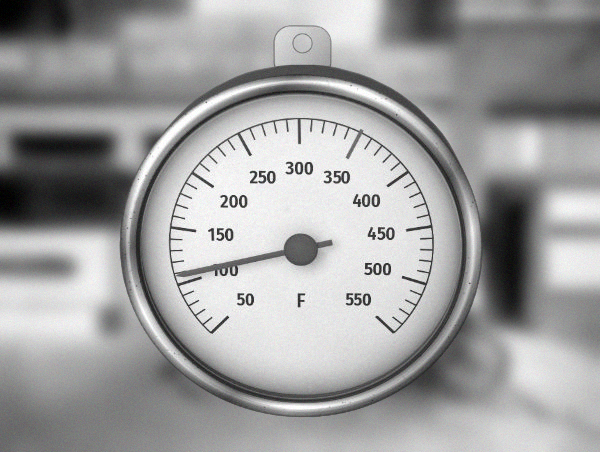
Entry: 110 °F
